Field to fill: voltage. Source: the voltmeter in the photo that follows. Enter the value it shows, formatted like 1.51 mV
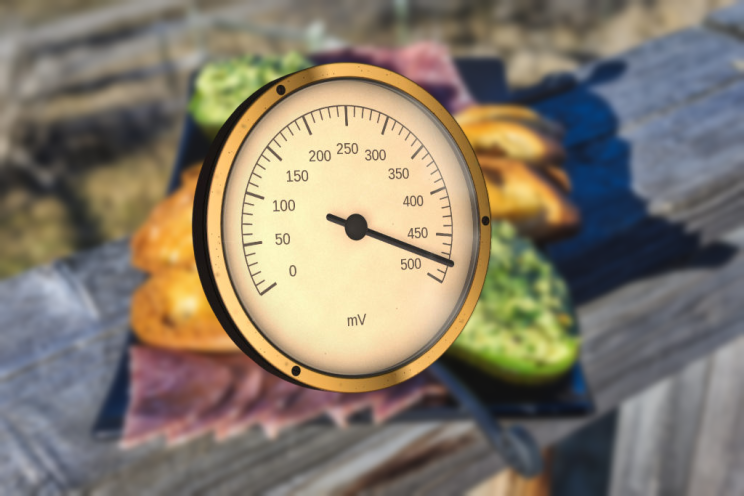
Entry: 480 mV
